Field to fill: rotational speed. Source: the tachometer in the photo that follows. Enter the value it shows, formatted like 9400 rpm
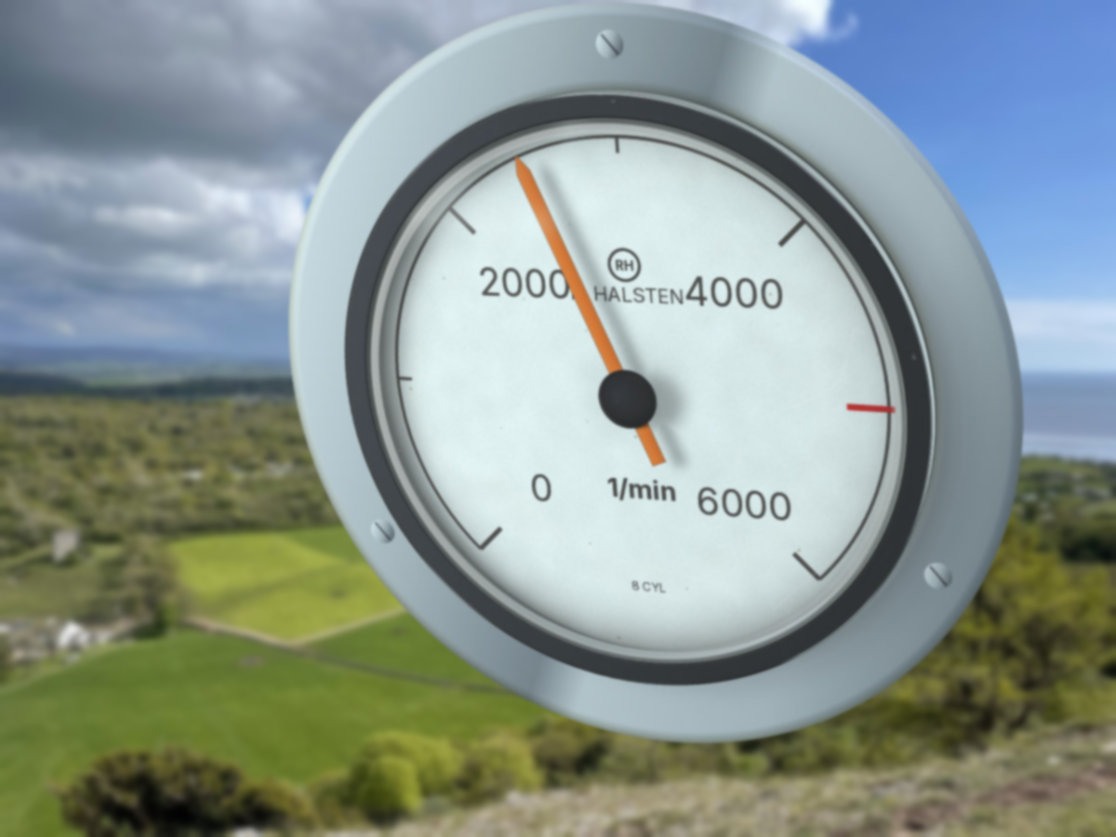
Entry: 2500 rpm
